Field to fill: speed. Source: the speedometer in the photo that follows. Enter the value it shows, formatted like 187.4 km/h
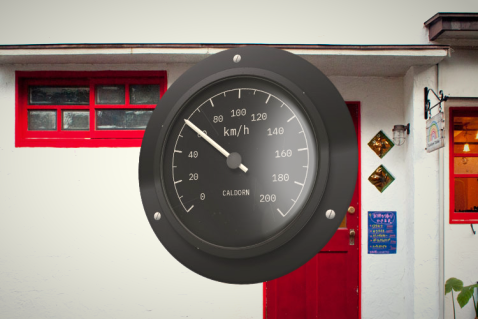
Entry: 60 km/h
